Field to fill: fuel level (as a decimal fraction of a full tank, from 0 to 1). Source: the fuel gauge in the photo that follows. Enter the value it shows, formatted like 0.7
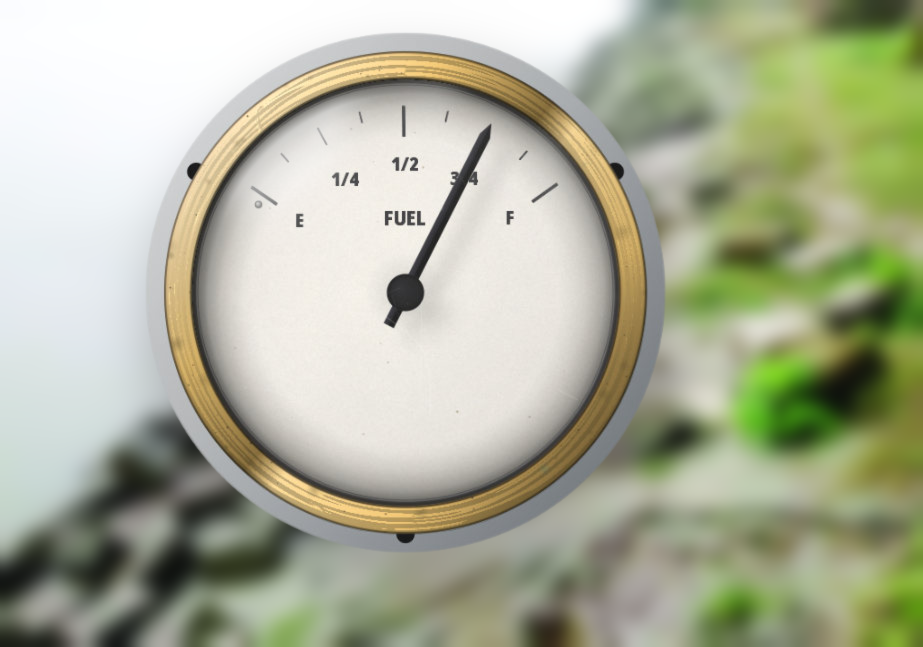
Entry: 0.75
